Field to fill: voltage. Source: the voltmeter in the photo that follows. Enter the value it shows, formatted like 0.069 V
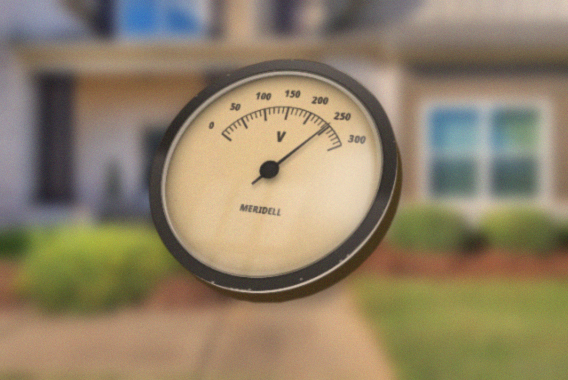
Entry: 250 V
